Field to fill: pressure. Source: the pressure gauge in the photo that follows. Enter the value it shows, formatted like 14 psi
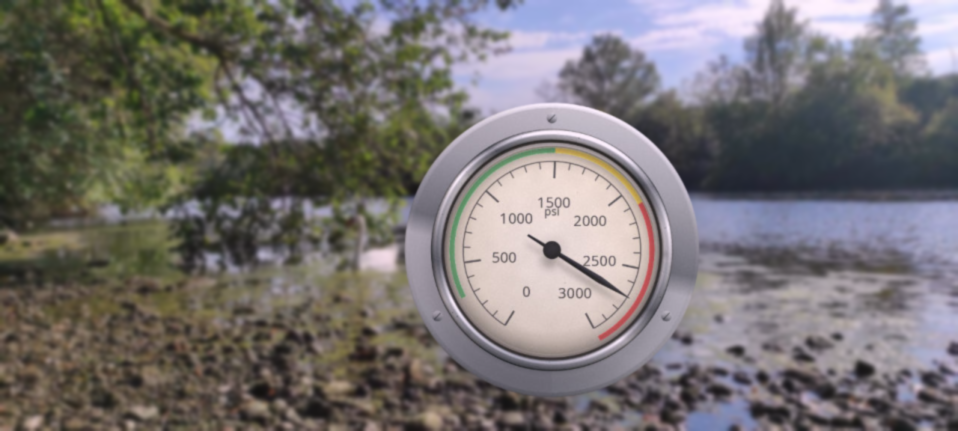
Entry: 2700 psi
